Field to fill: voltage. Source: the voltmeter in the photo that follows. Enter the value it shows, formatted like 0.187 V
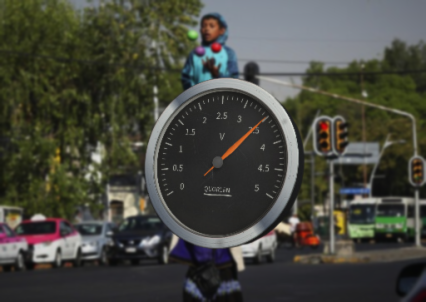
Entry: 3.5 V
